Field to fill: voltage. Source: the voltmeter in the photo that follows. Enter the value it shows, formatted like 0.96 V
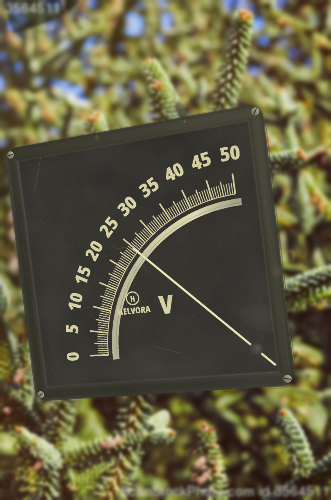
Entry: 25 V
